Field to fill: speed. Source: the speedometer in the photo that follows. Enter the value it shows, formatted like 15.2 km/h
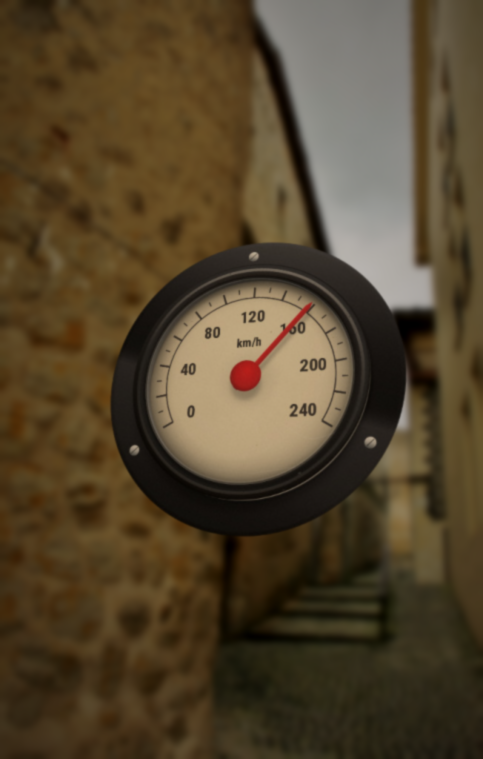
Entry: 160 km/h
